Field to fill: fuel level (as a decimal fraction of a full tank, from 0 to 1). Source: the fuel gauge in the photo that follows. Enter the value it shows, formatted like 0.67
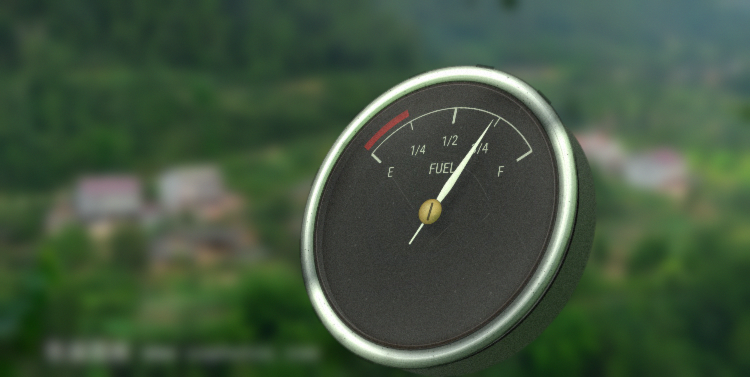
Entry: 0.75
